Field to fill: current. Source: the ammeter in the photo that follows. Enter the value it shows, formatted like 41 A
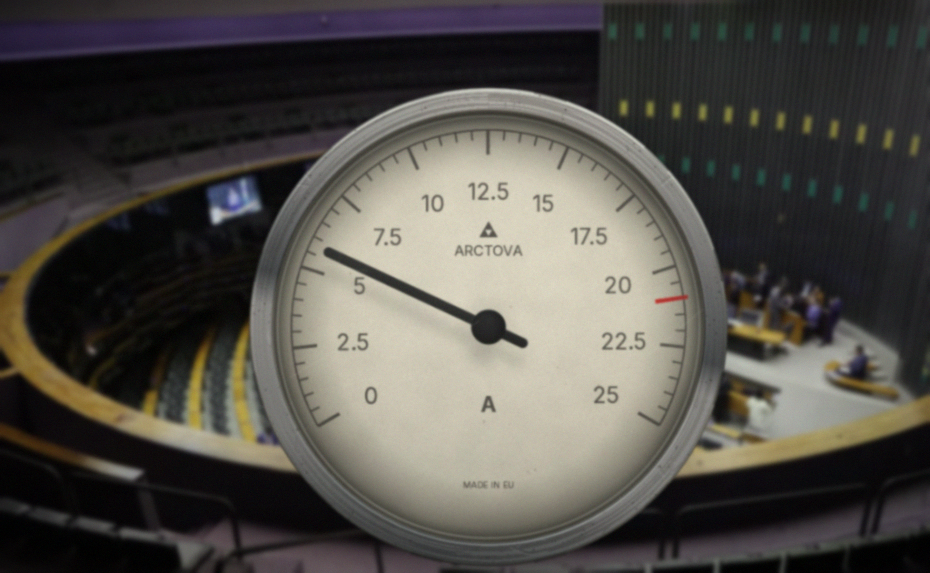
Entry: 5.75 A
